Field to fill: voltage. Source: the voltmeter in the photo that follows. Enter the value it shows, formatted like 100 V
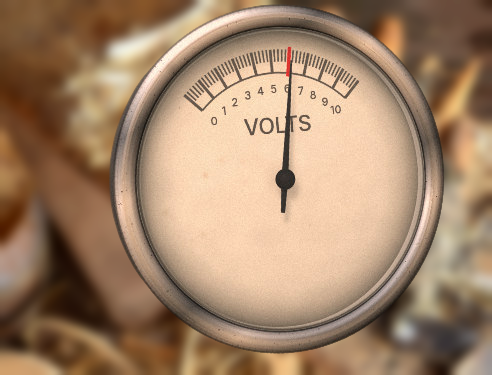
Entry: 6 V
